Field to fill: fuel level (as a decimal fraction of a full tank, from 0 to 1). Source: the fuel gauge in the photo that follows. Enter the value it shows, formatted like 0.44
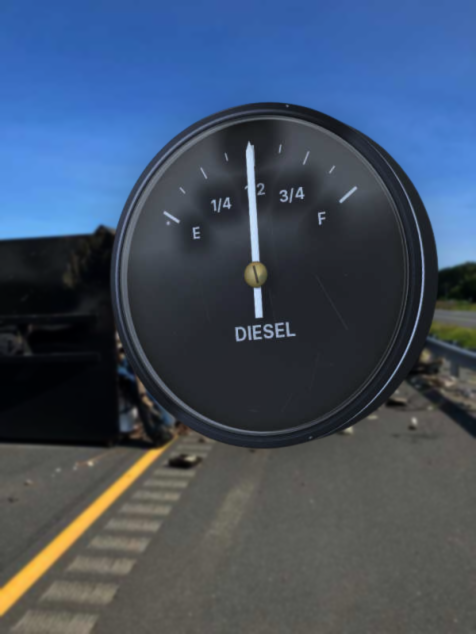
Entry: 0.5
